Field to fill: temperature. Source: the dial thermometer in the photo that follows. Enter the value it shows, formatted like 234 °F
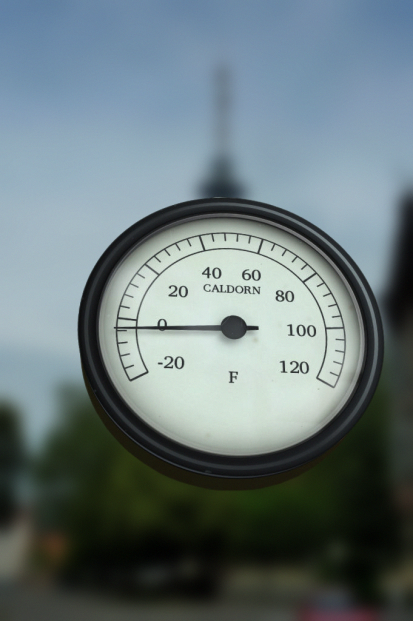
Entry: -4 °F
